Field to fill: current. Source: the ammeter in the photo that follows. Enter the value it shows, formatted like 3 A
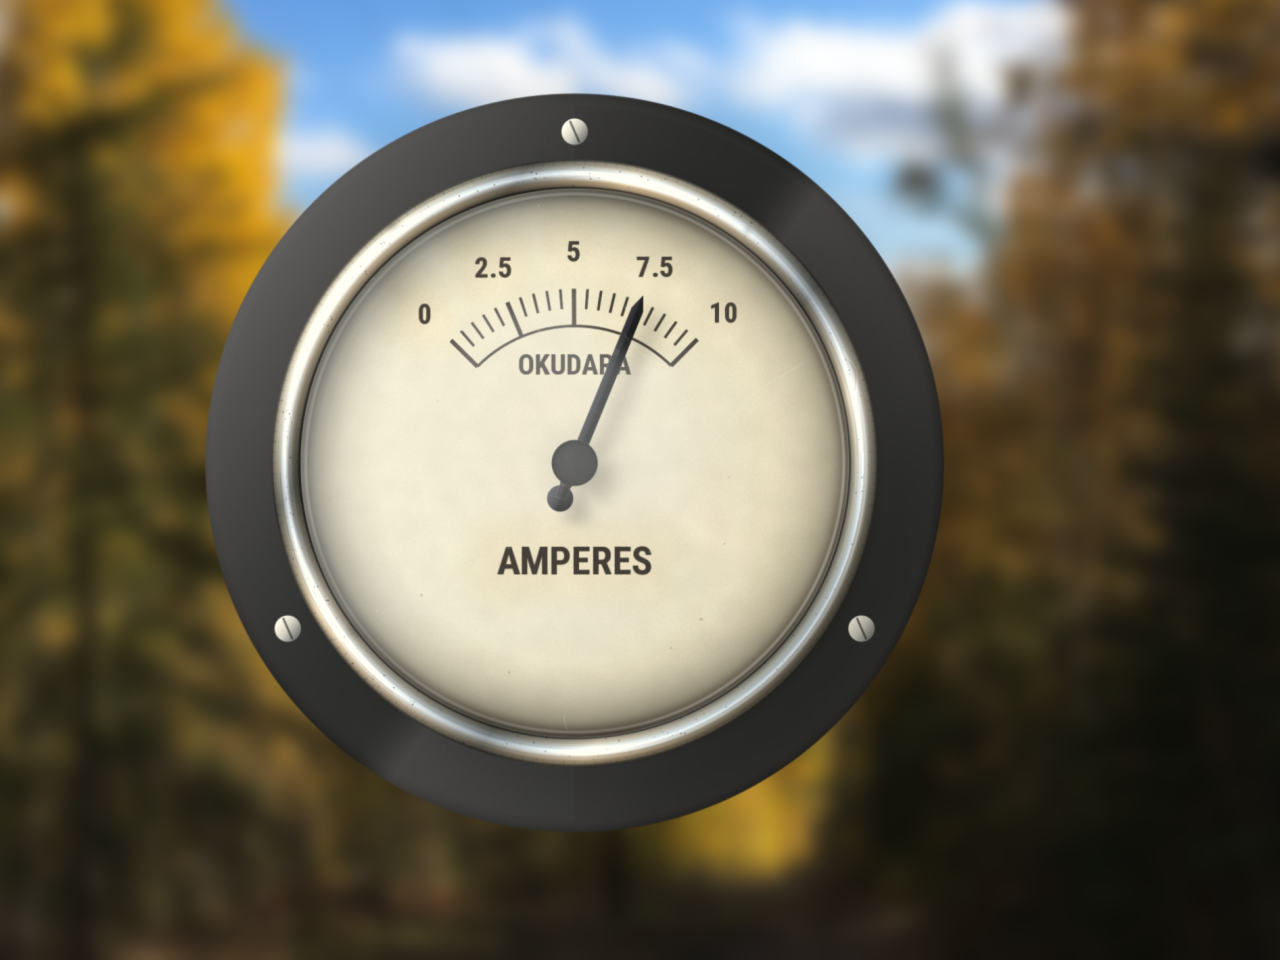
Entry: 7.5 A
